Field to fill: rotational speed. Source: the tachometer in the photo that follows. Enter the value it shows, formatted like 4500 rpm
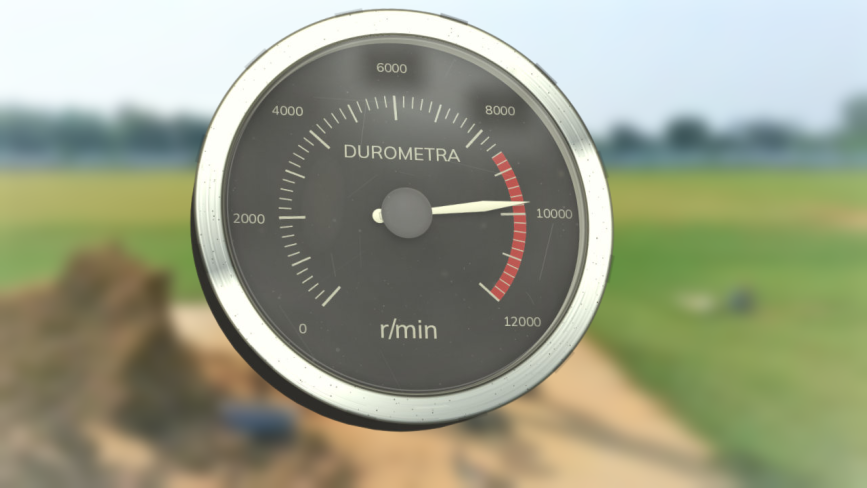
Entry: 9800 rpm
